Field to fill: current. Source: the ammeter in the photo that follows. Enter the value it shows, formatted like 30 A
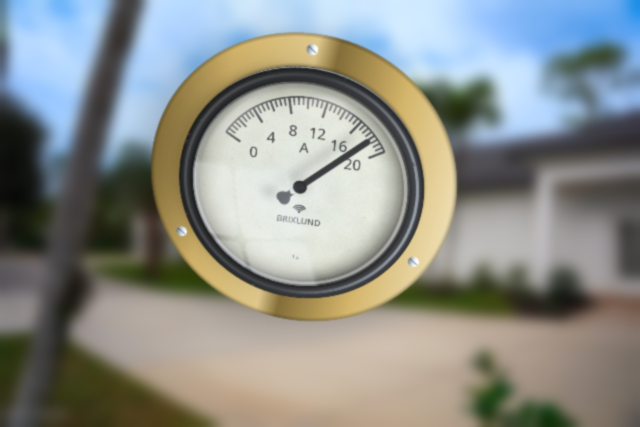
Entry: 18 A
